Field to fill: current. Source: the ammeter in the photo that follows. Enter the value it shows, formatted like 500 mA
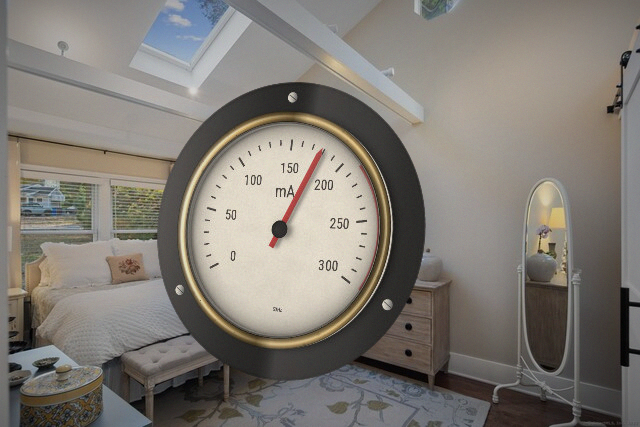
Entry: 180 mA
